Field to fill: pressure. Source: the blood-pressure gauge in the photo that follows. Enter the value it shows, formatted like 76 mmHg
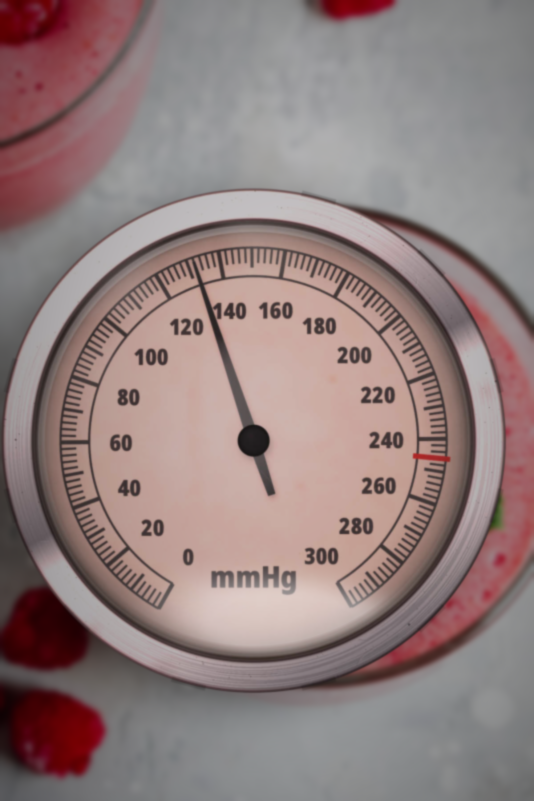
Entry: 132 mmHg
